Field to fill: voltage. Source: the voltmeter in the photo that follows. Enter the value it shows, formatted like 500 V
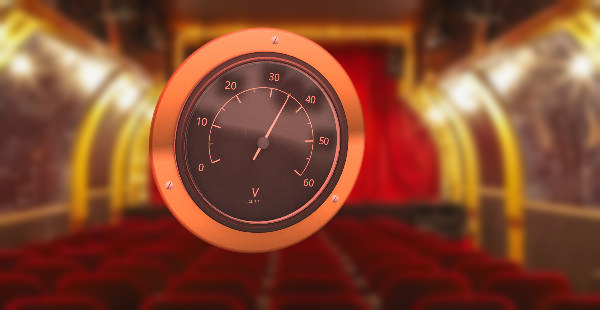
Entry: 35 V
